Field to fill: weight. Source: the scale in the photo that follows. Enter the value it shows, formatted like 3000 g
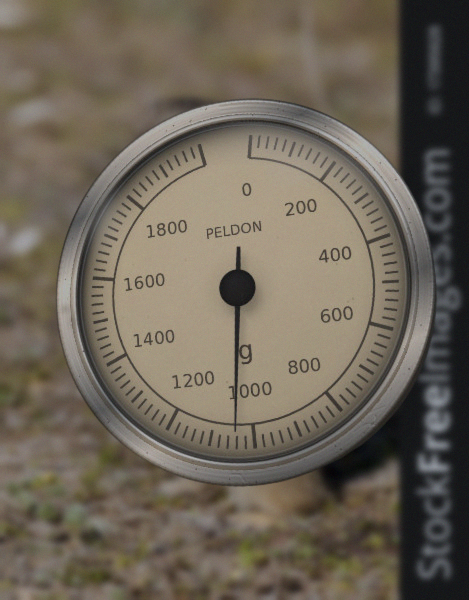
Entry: 1040 g
